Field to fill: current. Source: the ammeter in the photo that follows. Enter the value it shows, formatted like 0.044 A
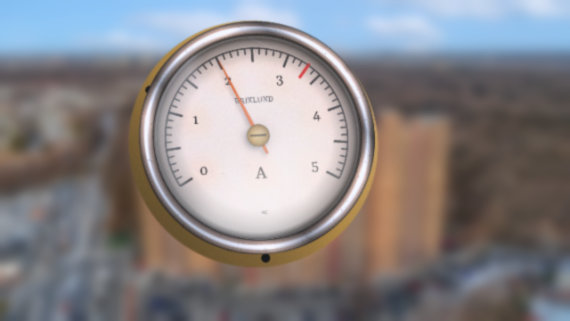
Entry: 2 A
